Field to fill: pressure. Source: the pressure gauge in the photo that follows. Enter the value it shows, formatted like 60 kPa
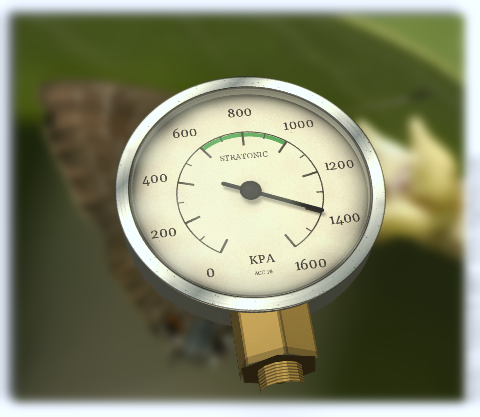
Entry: 1400 kPa
